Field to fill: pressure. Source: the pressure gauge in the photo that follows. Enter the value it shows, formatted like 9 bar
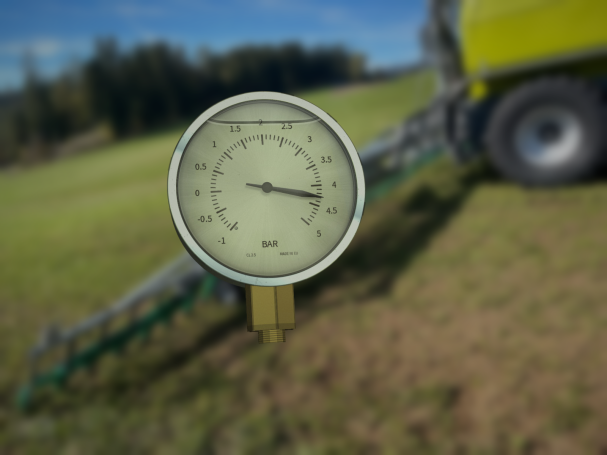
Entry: 4.3 bar
